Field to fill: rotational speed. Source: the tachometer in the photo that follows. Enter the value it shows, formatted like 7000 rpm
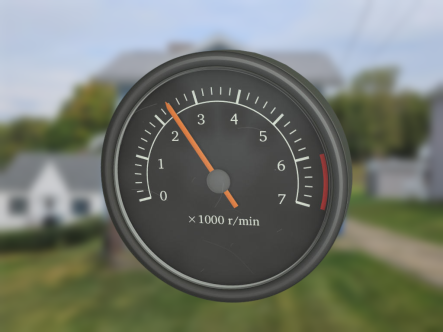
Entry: 2400 rpm
